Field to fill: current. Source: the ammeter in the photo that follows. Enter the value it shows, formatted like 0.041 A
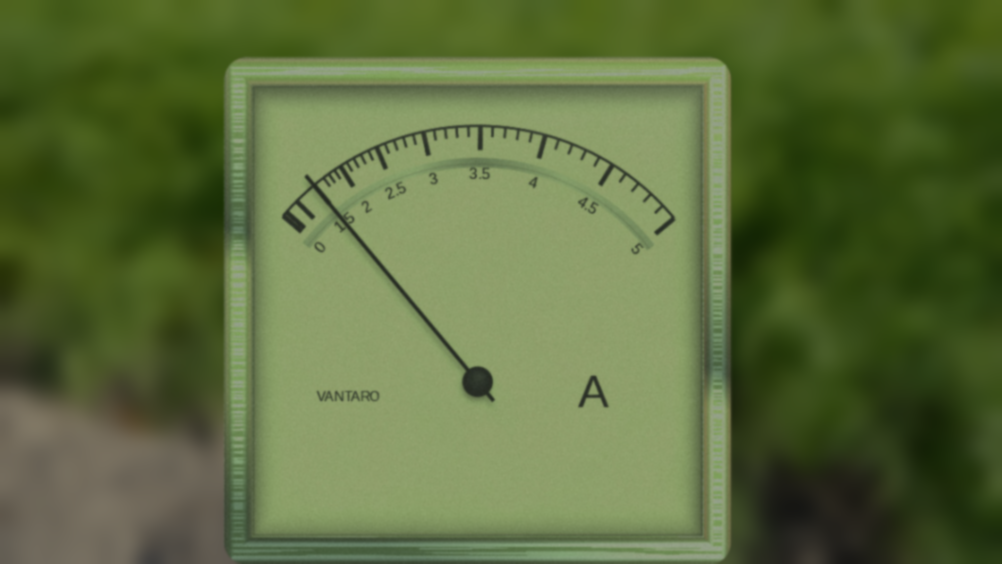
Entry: 1.5 A
